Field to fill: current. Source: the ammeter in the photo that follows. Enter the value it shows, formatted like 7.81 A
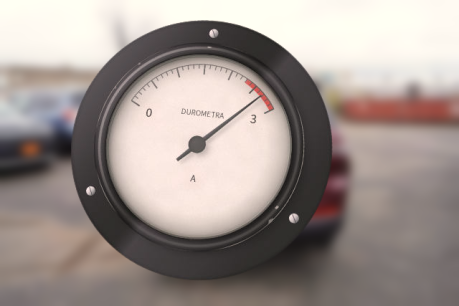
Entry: 2.7 A
